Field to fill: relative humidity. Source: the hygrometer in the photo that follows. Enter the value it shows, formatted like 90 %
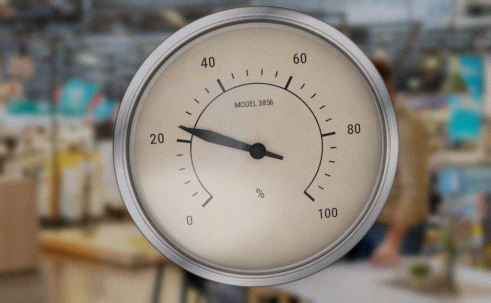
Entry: 24 %
